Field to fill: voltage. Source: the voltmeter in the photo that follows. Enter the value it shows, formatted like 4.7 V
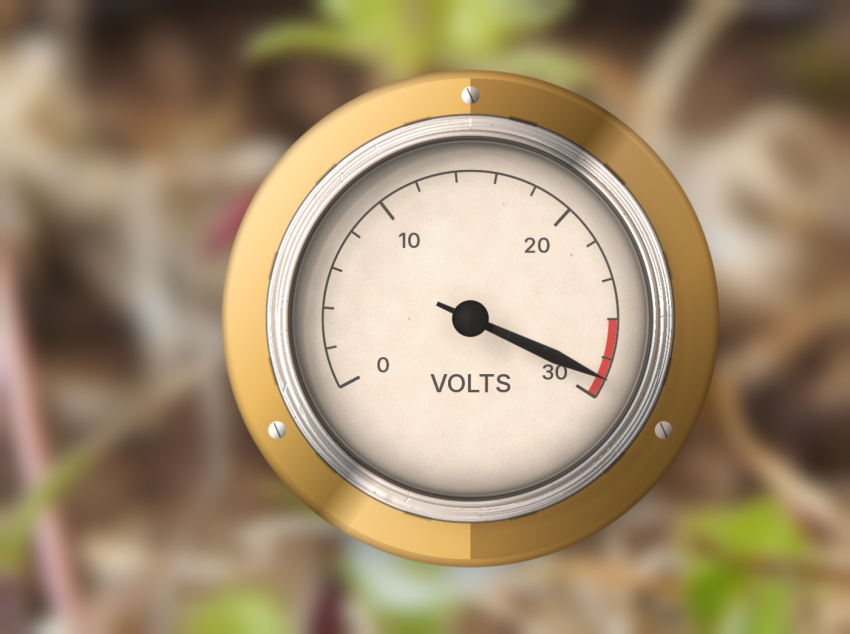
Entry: 29 V
